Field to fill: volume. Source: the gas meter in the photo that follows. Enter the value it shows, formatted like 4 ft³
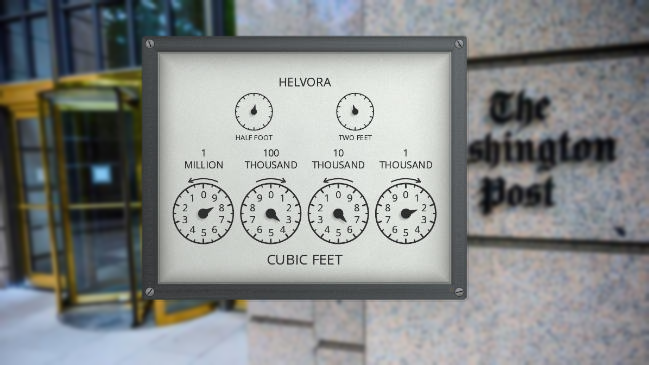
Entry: 836200 ft³
